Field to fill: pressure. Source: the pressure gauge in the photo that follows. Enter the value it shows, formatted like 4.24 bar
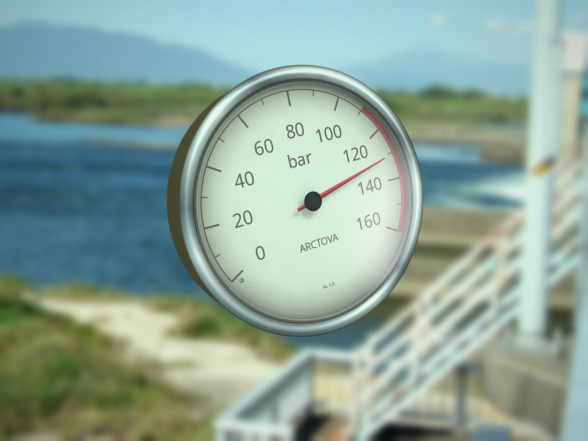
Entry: 130 bar
